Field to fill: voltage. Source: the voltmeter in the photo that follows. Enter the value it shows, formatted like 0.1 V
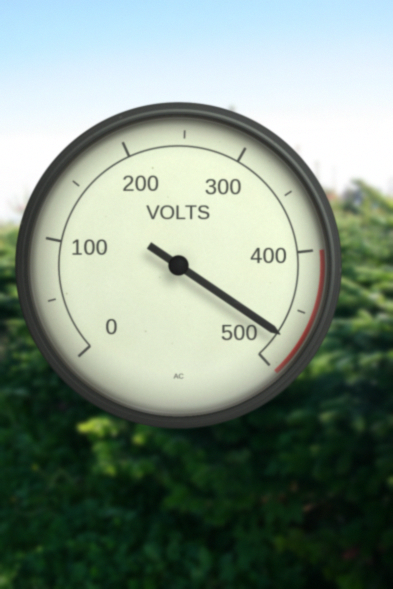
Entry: 475 V
